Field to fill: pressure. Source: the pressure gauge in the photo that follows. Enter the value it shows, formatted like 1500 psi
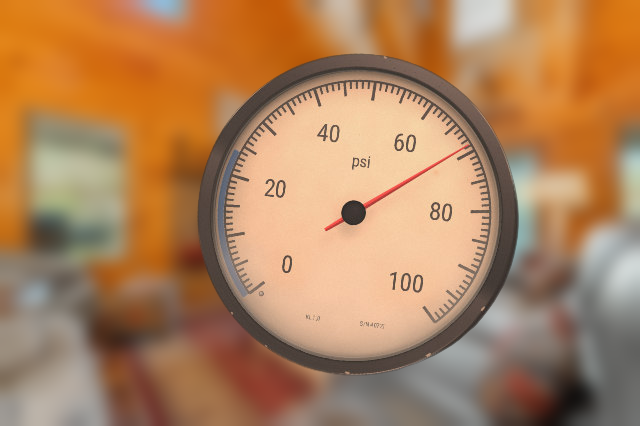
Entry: 69 psi
